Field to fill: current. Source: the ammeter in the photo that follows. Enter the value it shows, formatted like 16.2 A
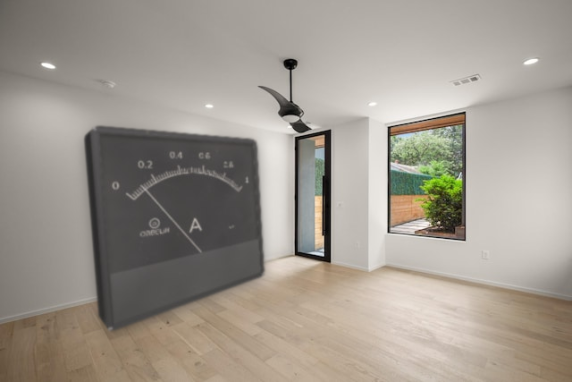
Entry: 0.1 A
